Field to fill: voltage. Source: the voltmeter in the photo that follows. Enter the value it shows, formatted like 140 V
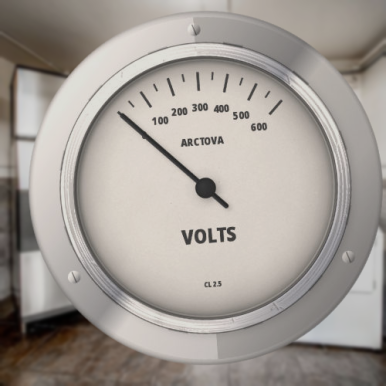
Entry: 0 V
